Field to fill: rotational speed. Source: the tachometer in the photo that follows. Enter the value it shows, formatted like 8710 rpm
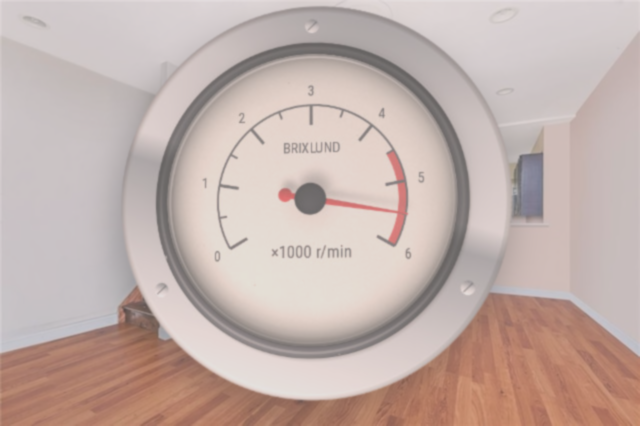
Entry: 5500 rpm
